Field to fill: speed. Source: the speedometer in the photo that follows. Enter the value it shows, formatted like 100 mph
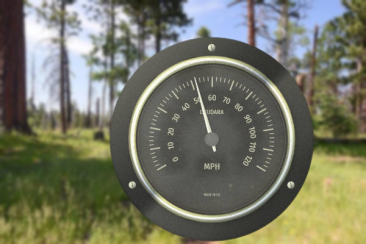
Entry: 52 mph
